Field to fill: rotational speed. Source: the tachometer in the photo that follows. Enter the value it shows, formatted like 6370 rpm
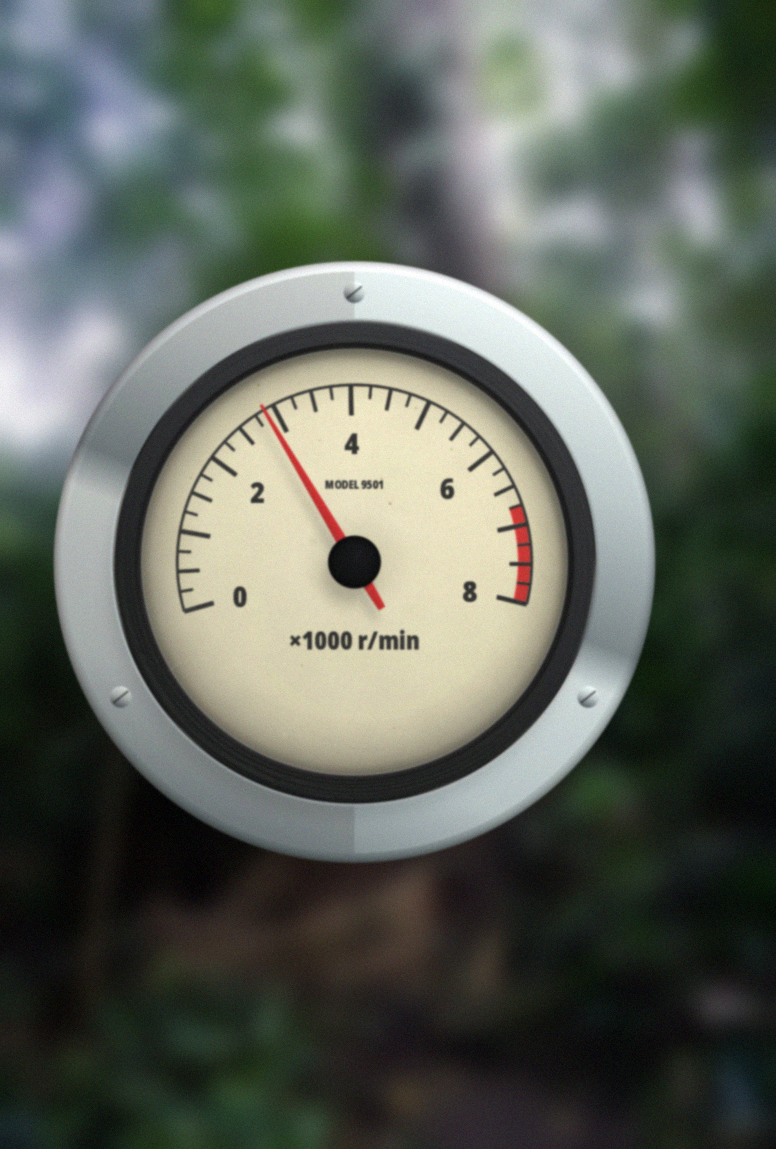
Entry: 2875 rpm
